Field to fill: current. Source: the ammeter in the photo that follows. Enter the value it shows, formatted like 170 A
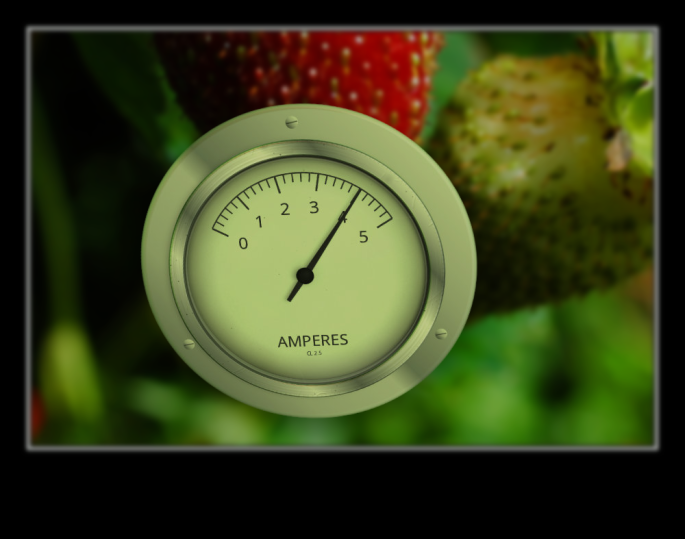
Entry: 4 A
